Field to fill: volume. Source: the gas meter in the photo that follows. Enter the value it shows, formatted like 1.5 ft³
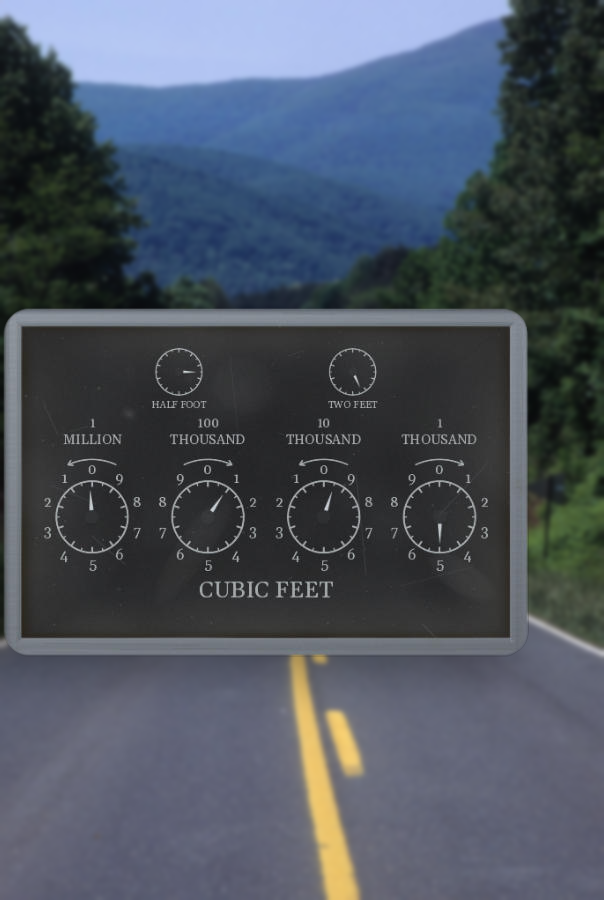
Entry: 9500 ft³
